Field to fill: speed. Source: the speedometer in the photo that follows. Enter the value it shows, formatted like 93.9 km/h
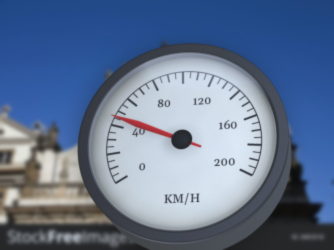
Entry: 45 km/h
